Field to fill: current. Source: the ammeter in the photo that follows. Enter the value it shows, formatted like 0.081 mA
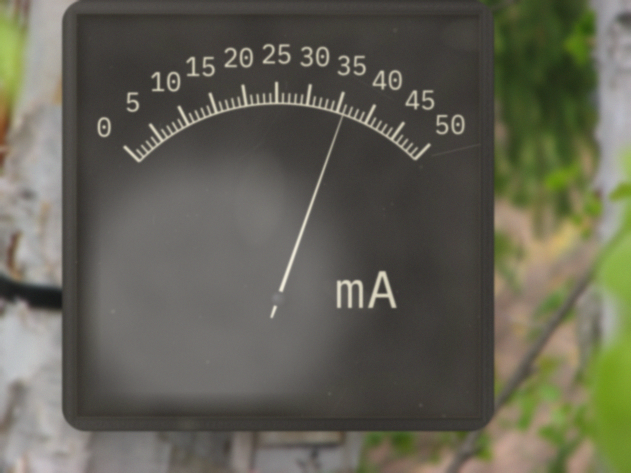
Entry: 36 mA
